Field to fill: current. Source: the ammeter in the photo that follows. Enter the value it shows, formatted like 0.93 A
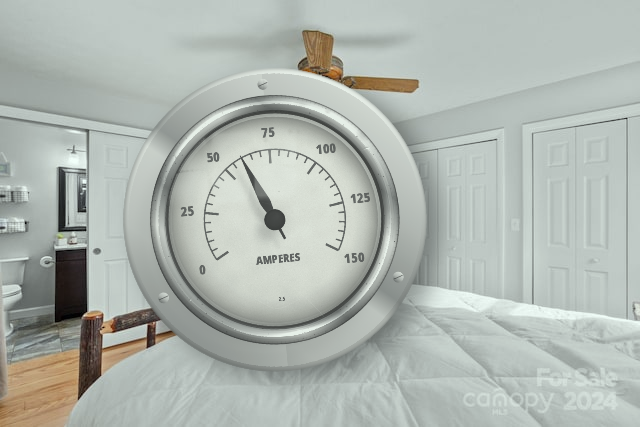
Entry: 60 A
